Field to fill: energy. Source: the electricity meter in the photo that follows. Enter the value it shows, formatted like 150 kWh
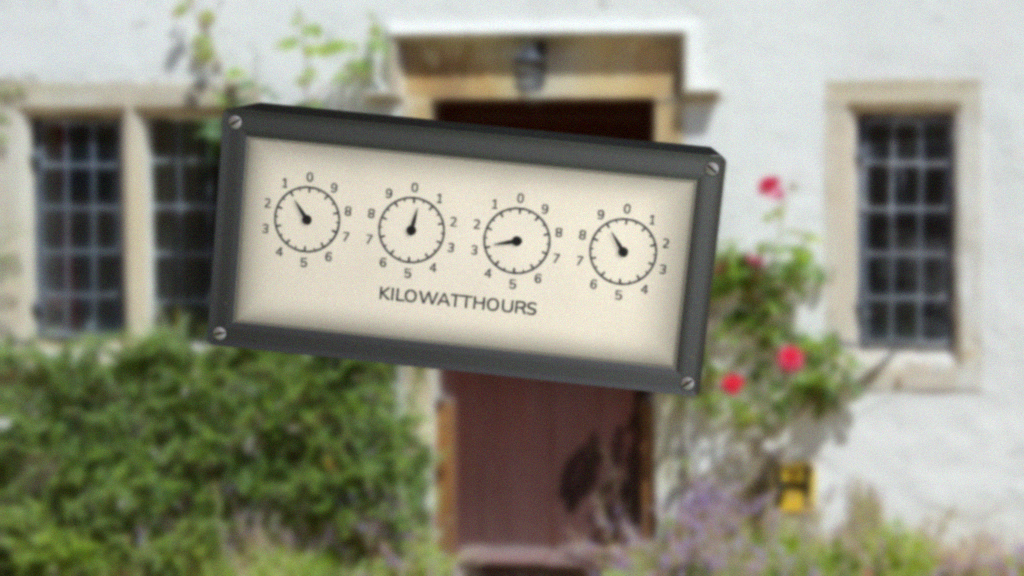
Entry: 1029 kWh
